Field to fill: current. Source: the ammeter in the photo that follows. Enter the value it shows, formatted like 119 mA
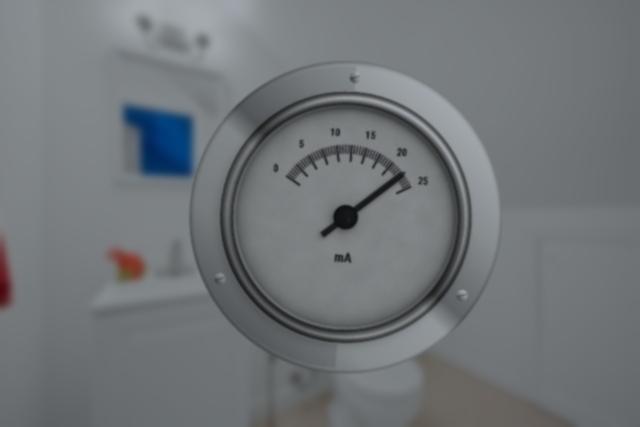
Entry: 22.5 mA
